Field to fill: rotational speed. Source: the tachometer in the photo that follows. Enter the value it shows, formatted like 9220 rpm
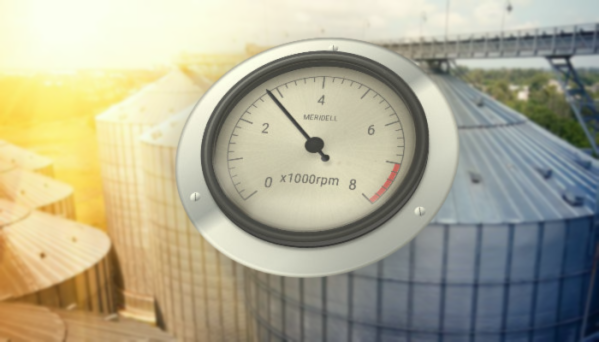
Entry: 2800 rpm
